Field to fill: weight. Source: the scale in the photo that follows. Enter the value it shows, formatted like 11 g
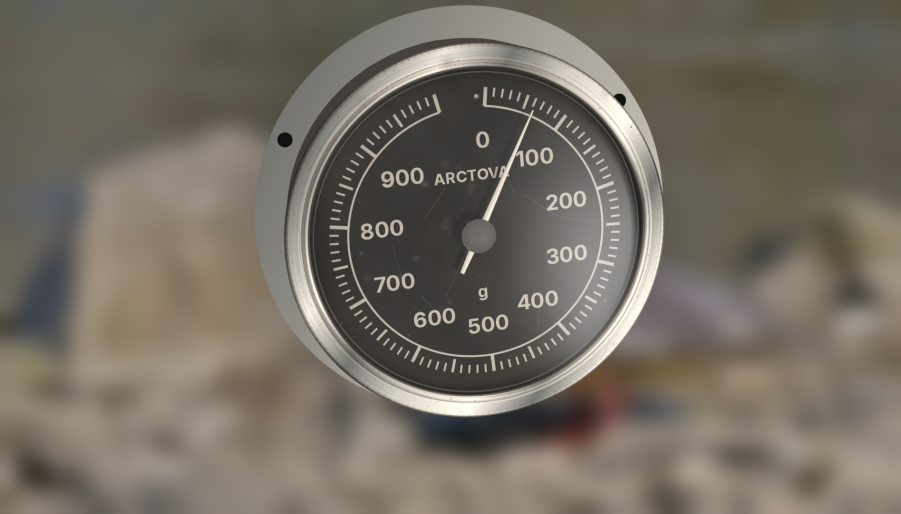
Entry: 60 g
